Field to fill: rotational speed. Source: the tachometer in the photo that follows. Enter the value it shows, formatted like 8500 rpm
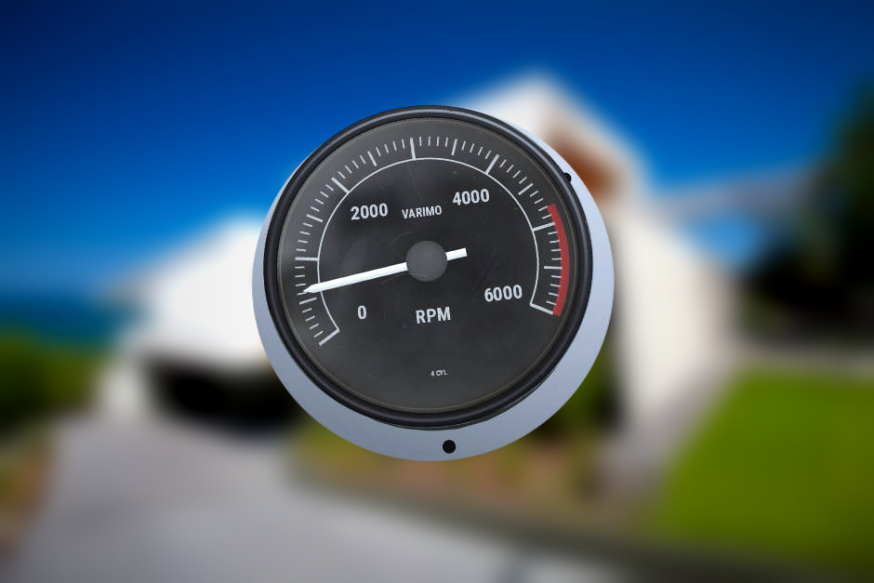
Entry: 600 rpm
